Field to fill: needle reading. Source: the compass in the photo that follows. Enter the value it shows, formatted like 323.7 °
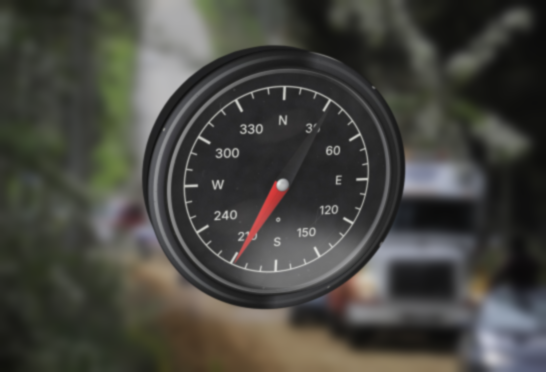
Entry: 210 °
